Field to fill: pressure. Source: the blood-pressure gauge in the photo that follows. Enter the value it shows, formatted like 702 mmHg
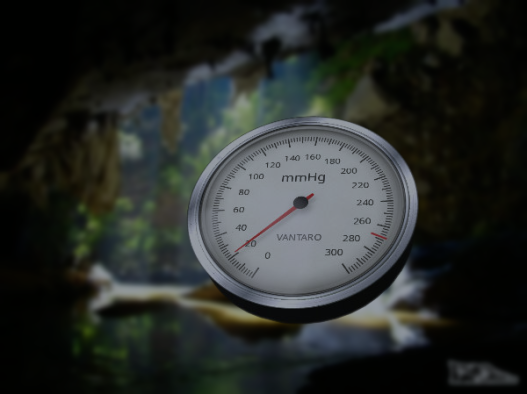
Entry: 20 mmHg
